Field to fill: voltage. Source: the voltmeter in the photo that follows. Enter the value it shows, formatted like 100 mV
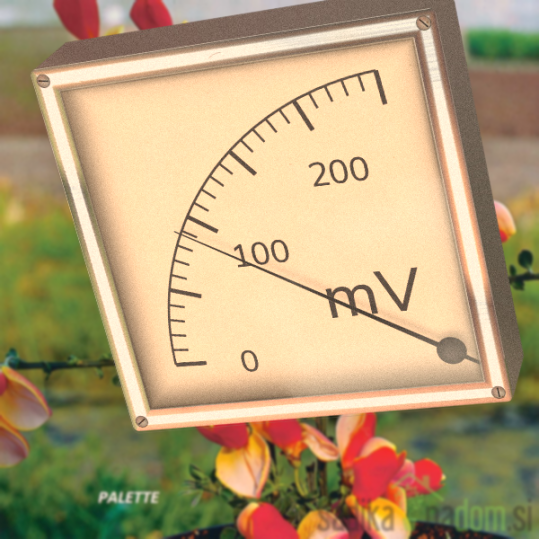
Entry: 90 mV
